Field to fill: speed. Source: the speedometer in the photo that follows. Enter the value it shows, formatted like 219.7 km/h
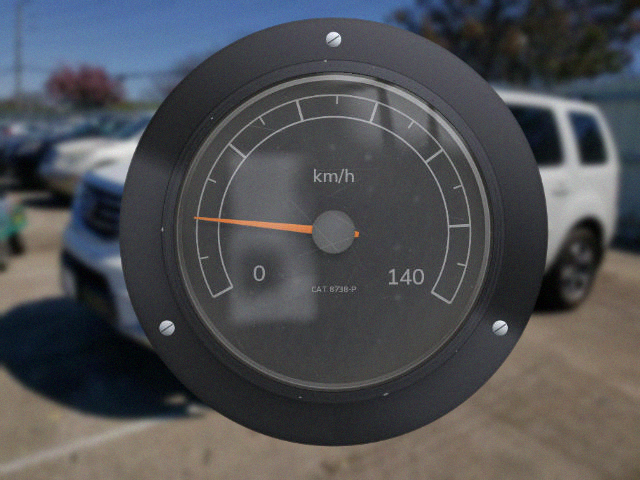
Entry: 20 km/h
